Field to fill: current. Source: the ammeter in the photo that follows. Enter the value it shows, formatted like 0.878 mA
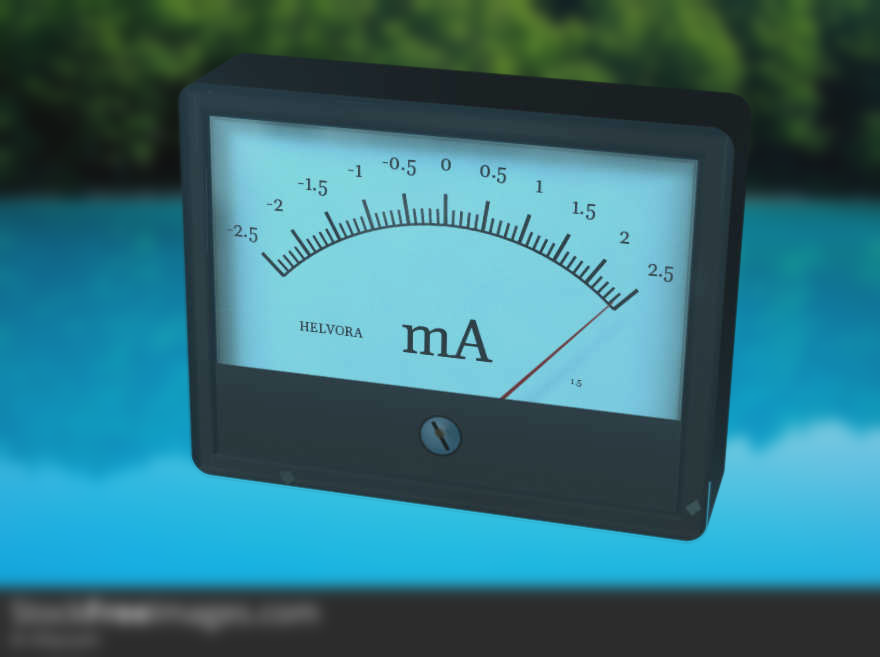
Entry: 2.4 mA
